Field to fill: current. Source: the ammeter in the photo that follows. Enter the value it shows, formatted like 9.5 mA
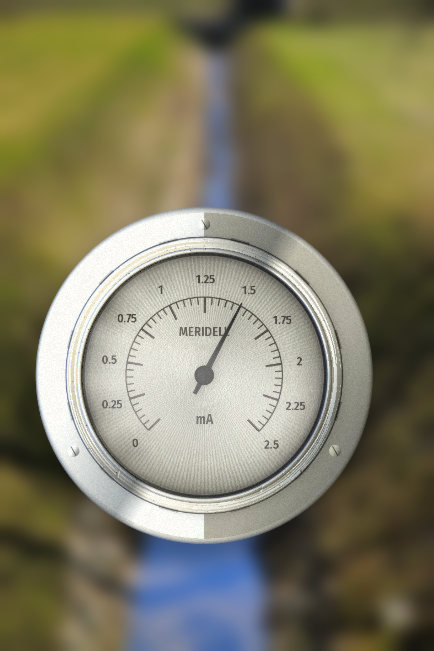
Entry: 1.5 mA
